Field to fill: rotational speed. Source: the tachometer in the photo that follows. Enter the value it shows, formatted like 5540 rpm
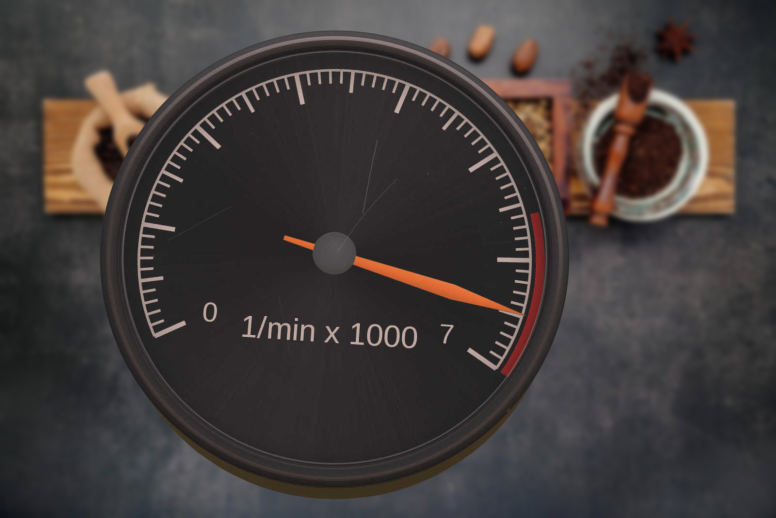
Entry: 6500 rpm
